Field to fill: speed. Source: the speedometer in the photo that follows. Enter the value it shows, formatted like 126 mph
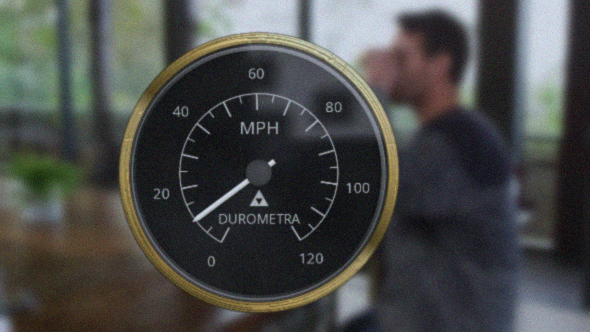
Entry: 10 mph
